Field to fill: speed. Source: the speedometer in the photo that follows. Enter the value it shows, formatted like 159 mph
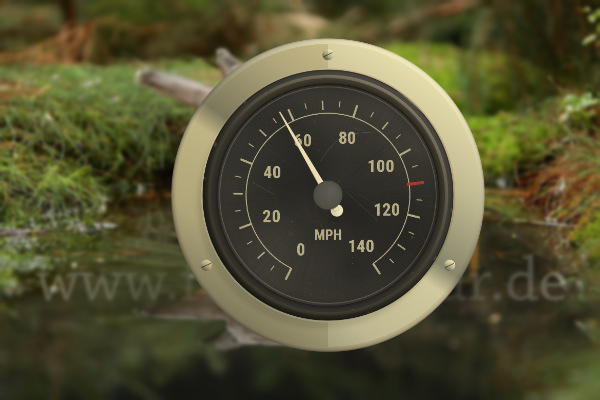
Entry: 57.5 mph
